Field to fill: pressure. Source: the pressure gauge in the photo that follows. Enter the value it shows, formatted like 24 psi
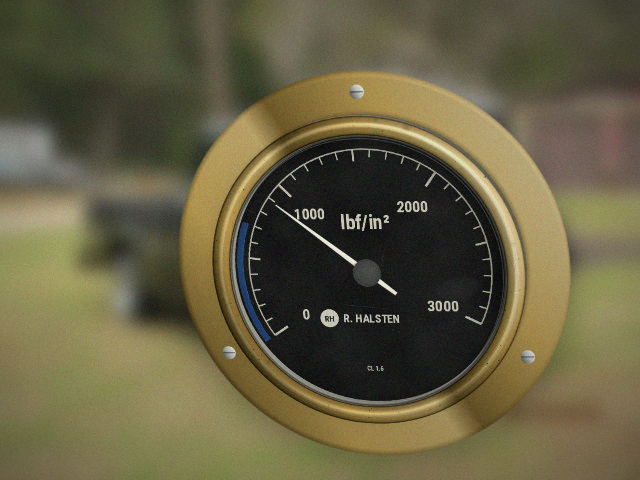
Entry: 900 psi
